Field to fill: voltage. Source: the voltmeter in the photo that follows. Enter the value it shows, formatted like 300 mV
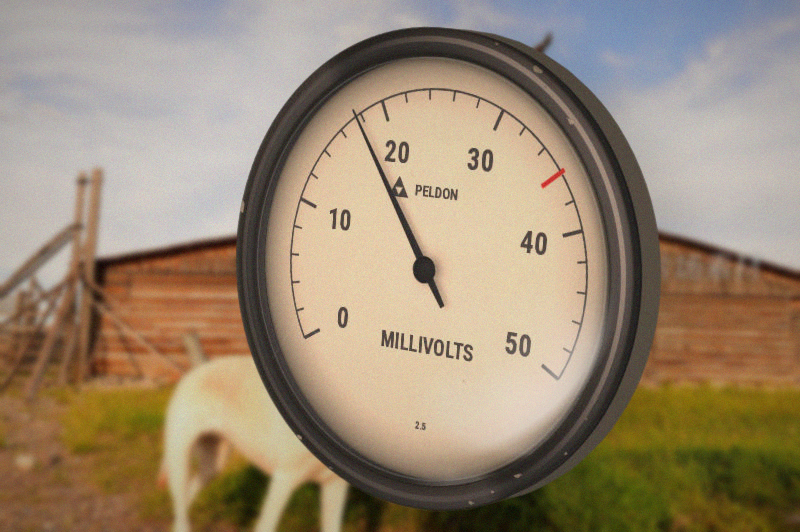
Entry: 18 mV
